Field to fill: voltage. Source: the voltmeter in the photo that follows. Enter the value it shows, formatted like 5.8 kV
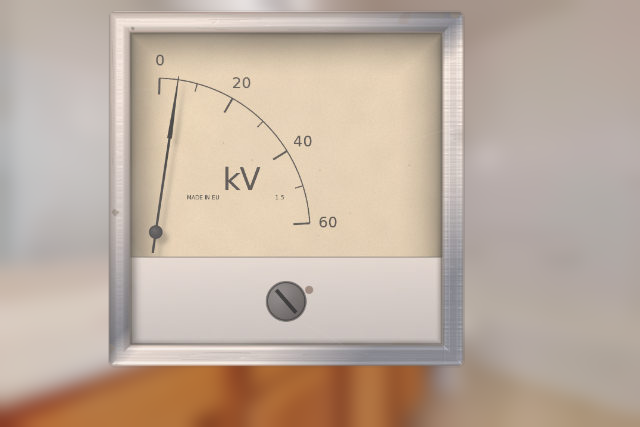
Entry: 5 kV
